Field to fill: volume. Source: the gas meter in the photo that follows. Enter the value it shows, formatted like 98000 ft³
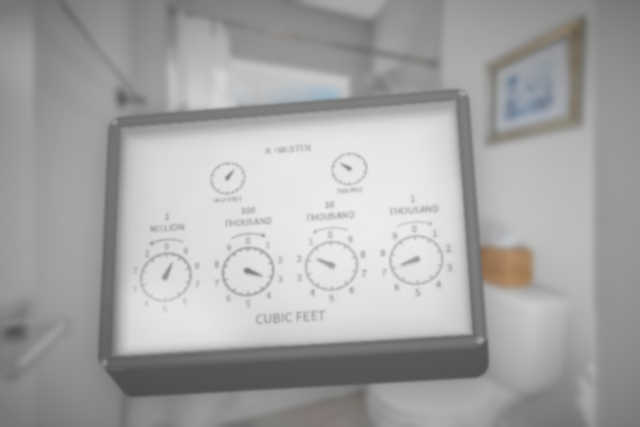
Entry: 931700 ft³
